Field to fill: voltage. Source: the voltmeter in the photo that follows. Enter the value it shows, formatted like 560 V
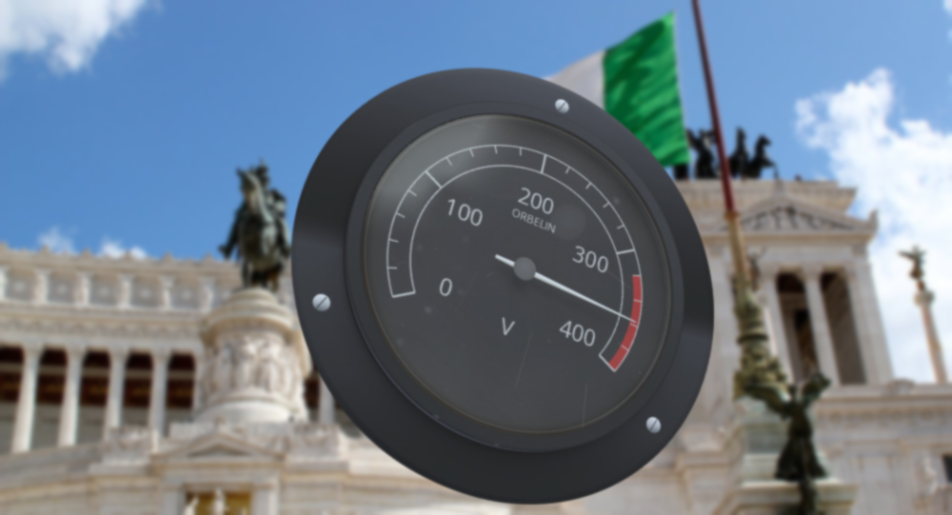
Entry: 360 V
